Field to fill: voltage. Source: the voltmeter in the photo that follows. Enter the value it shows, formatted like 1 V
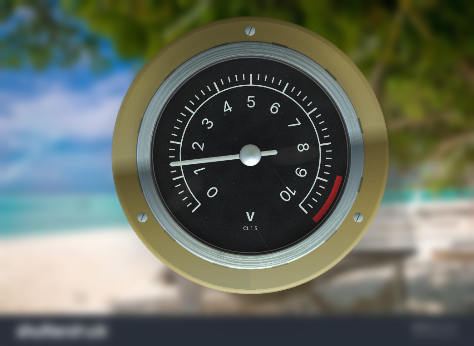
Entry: 1.4 V
